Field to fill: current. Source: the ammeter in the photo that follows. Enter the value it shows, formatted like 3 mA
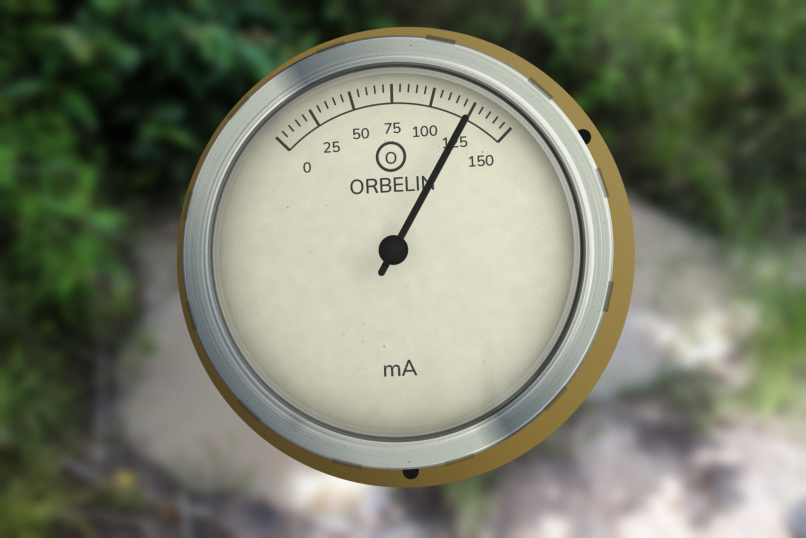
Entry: 125 mA
